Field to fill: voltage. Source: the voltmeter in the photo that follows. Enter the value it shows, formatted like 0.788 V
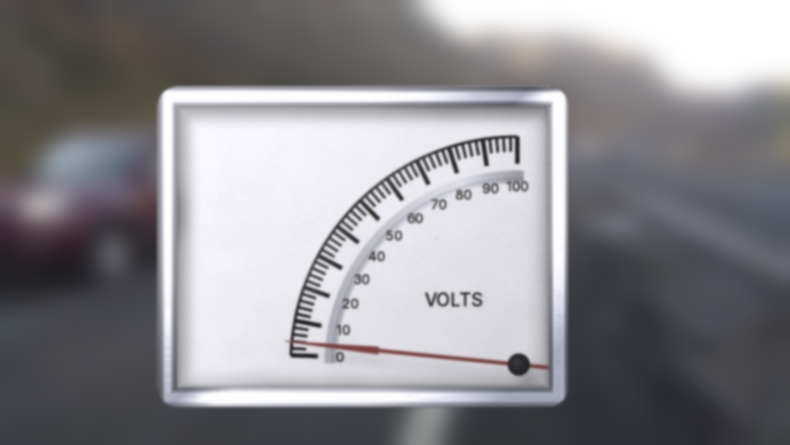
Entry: 4 V
